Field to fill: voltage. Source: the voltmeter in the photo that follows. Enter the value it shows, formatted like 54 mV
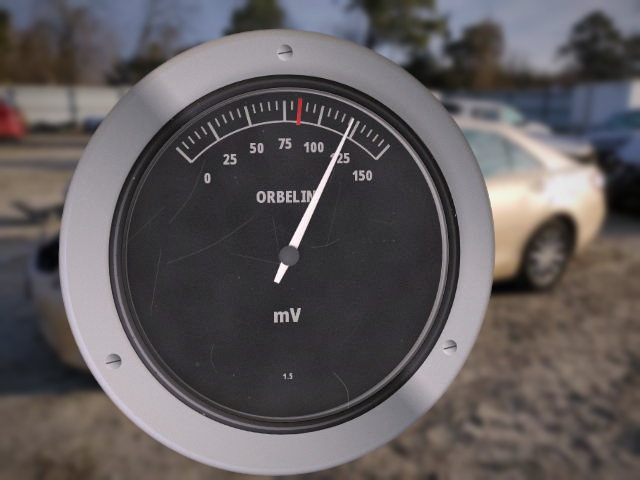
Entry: 120 mV
